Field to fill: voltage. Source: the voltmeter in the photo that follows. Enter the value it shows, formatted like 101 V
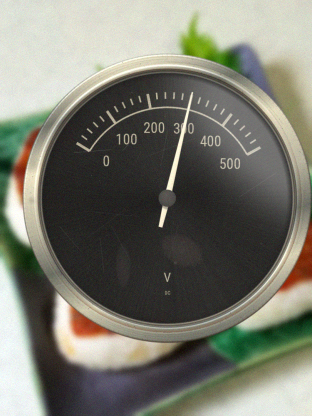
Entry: 300 V
